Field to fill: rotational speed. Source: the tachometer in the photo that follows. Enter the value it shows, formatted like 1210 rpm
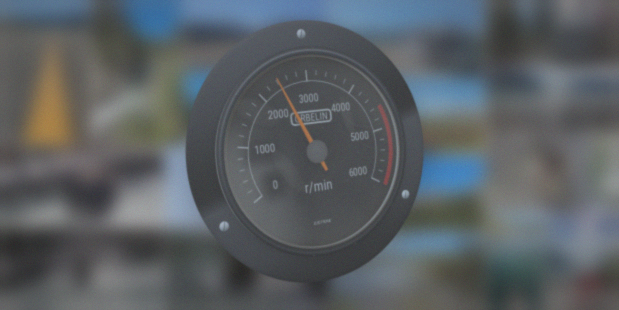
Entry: 2400 rpm
